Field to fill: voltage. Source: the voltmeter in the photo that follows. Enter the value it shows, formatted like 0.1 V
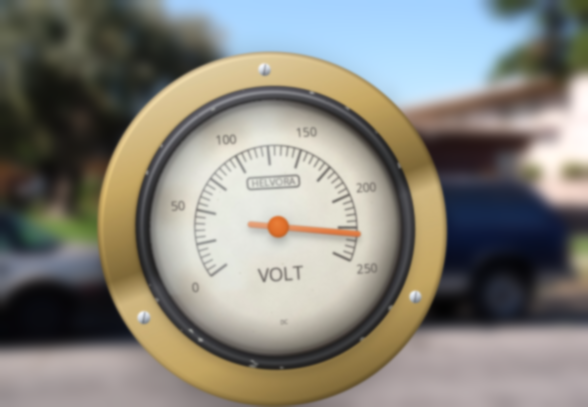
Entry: 230 V
